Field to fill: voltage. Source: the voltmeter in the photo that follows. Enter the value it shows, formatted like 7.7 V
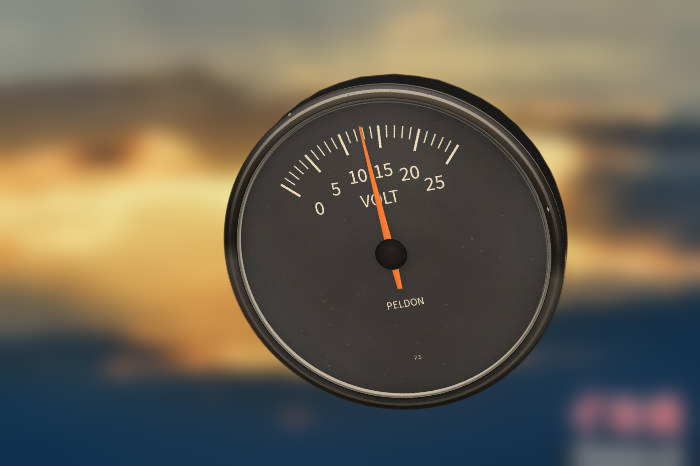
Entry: 13 V
